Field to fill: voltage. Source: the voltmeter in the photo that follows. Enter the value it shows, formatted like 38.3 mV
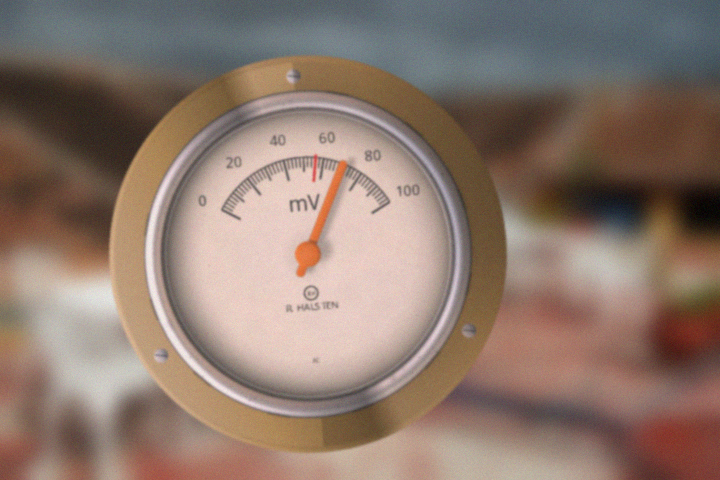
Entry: 70 mV
